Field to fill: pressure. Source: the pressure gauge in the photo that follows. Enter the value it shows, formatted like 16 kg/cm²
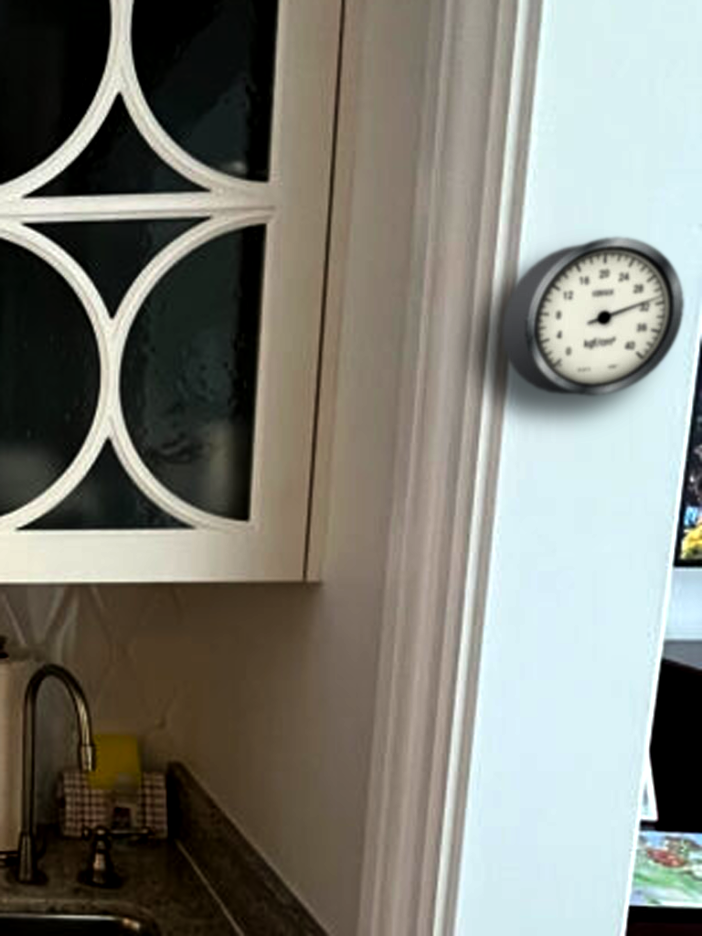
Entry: 31 kg/cm²
